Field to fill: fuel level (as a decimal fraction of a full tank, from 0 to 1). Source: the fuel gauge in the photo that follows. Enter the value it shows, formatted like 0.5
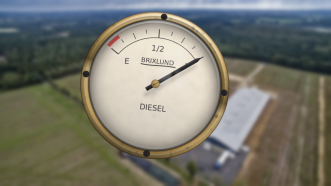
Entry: 1
